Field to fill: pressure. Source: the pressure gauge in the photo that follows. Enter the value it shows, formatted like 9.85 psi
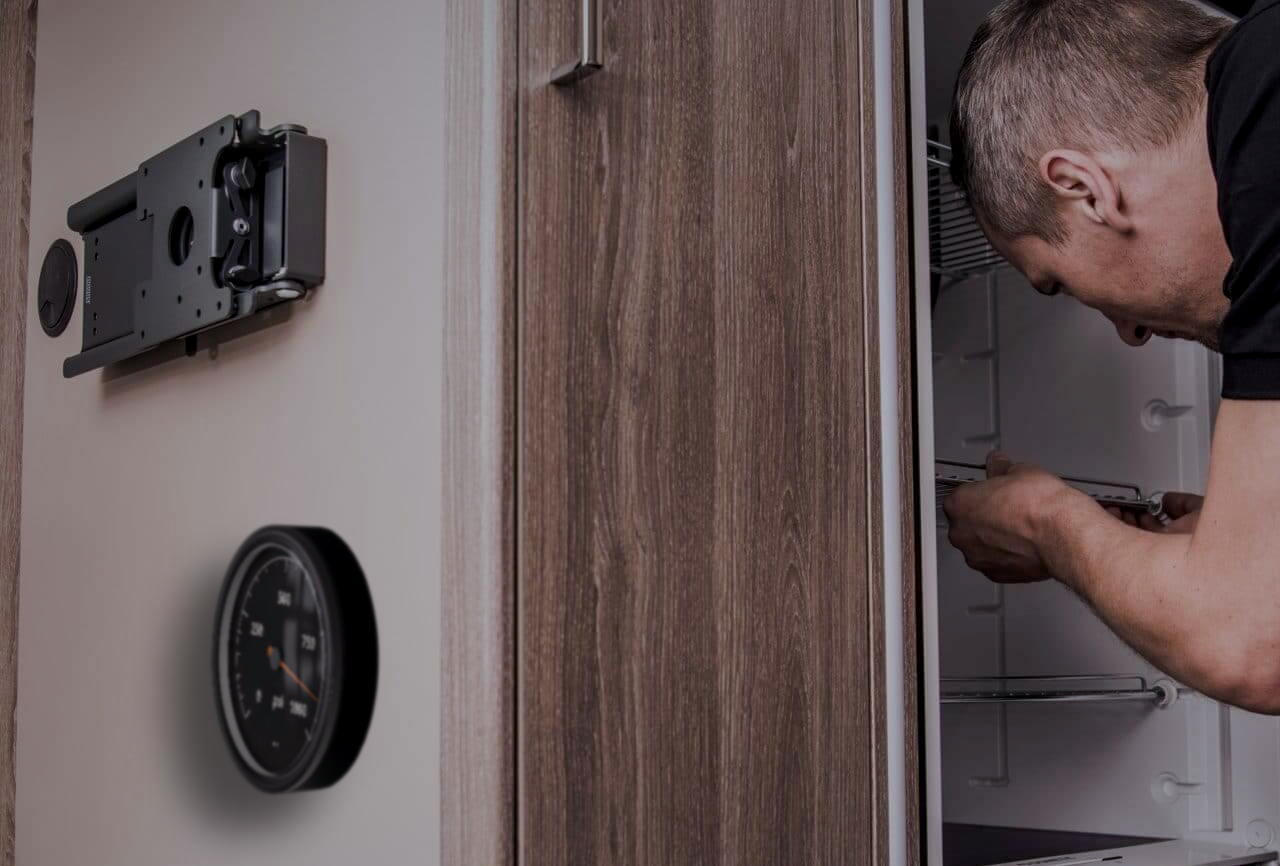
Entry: 900 psi
